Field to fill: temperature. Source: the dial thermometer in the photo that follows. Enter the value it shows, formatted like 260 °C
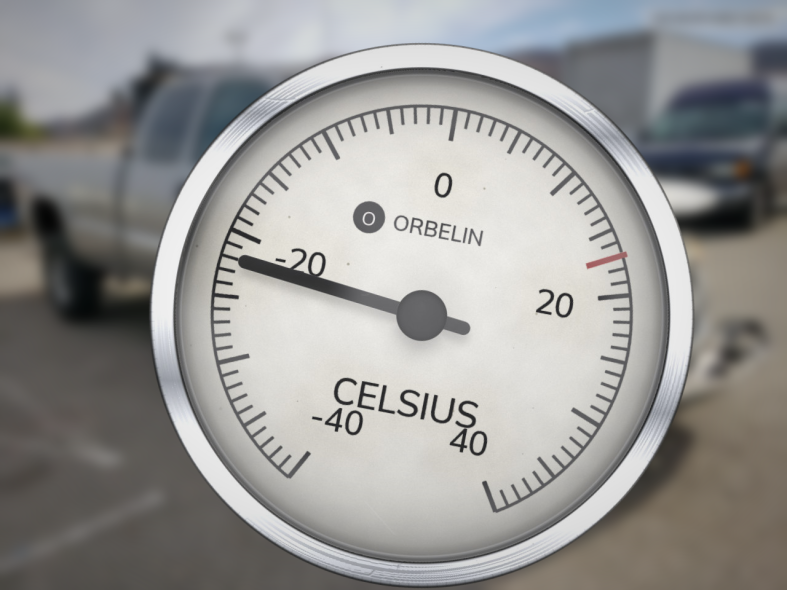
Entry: -22 °C
